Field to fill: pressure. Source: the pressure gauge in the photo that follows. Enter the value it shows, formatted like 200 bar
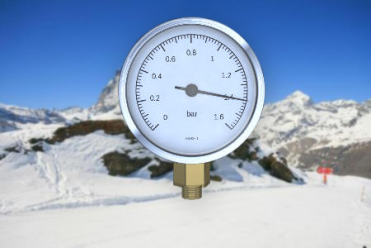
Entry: 1.4 bar
